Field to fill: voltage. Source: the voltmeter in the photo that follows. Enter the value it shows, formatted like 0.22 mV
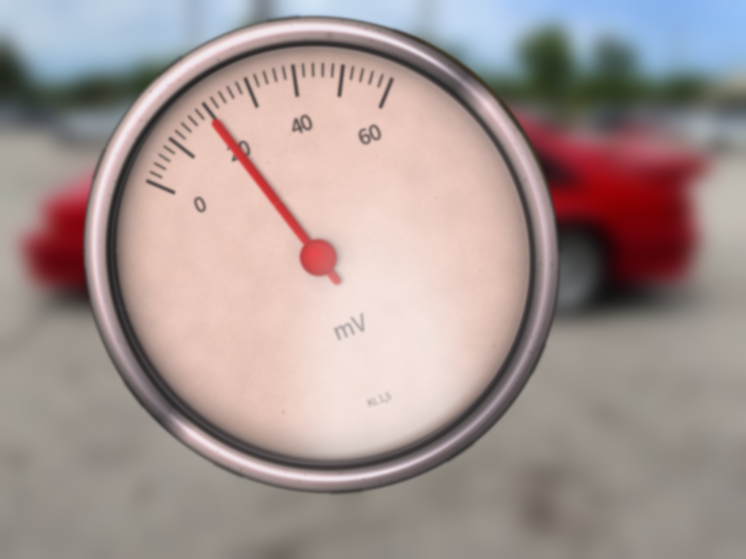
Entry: 20 mV
